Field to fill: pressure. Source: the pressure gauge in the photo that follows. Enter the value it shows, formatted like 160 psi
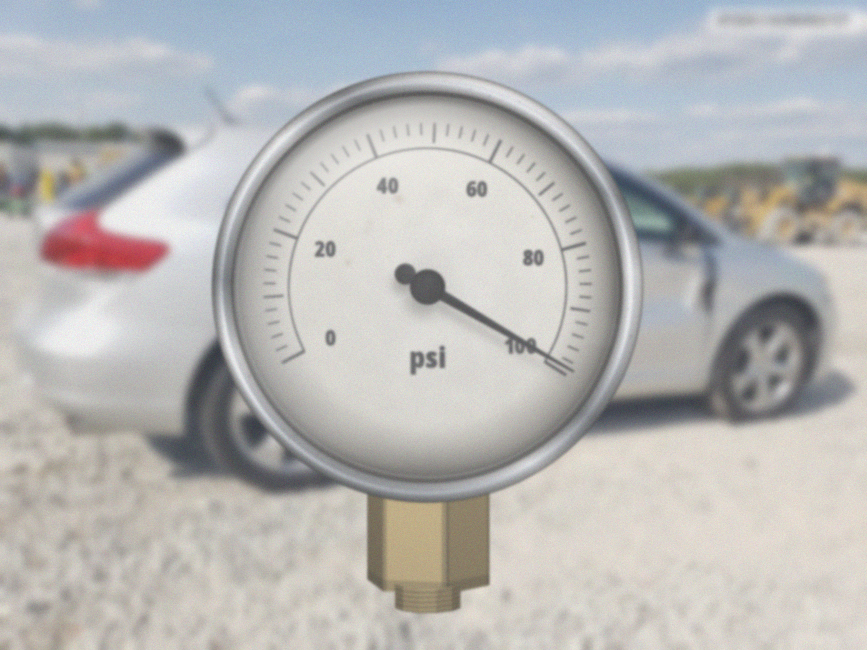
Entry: 99 psi
